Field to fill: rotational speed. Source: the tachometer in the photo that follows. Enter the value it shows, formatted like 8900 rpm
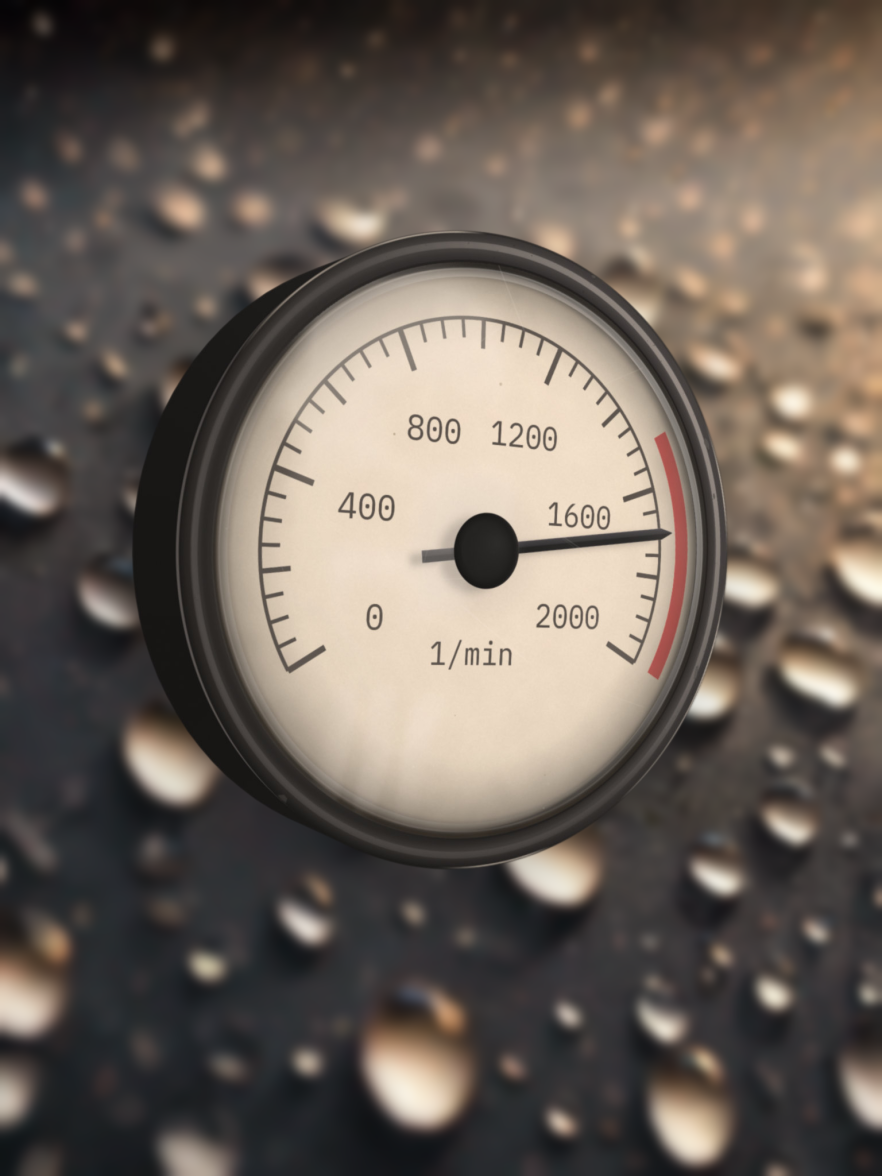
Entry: 1700 rpm
